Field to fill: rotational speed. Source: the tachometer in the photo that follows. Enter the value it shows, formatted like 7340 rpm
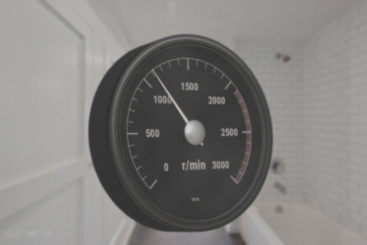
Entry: 1100 rpm
